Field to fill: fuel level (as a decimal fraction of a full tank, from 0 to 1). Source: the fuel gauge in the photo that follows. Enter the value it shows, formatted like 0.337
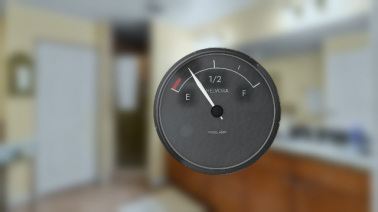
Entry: 0.25
